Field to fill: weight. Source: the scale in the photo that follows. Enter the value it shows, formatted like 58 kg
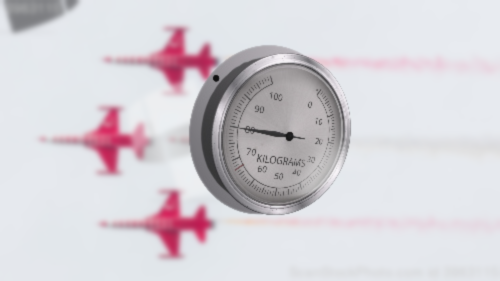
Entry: 80 kg
